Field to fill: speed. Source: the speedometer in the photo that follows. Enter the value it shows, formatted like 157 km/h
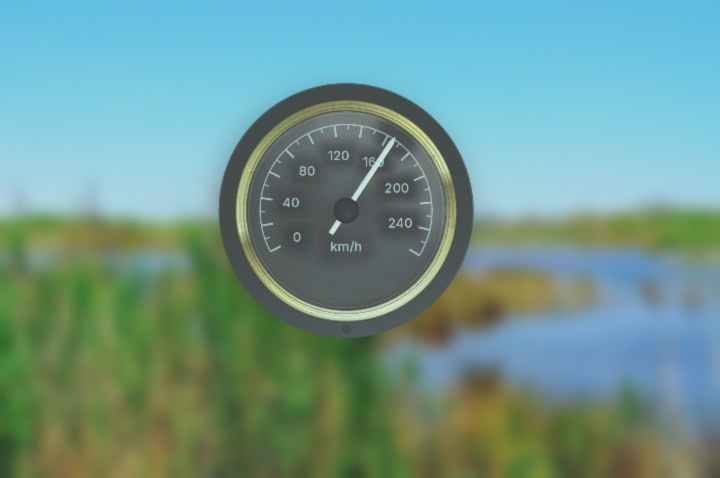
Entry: 165 km/h
